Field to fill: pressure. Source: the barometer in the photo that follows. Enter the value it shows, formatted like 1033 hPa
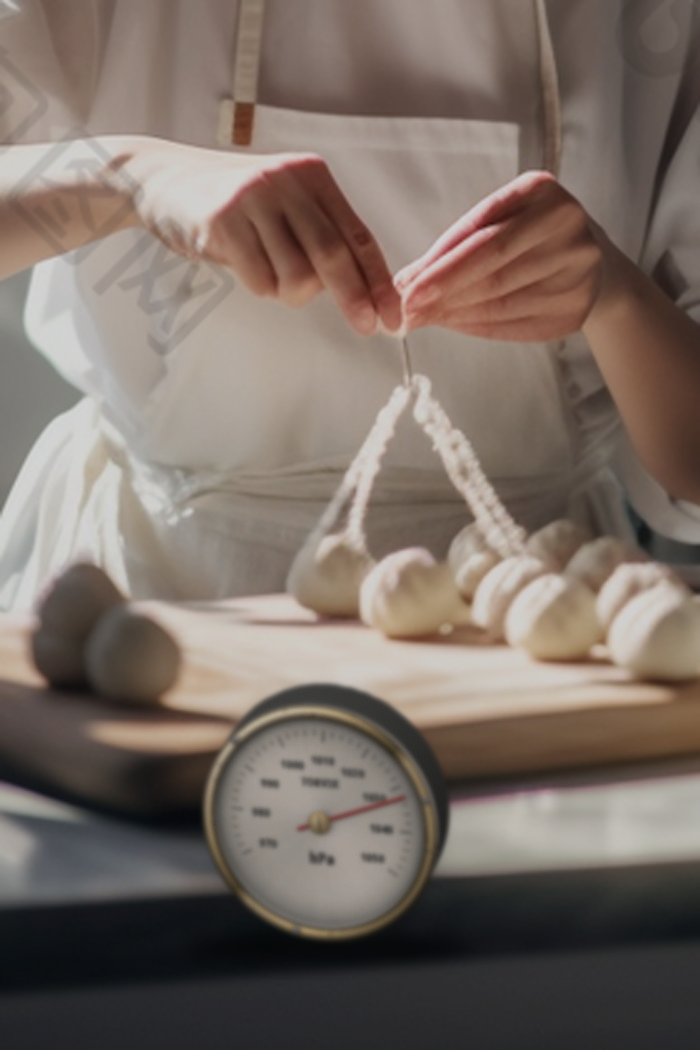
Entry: 1032 hPa
